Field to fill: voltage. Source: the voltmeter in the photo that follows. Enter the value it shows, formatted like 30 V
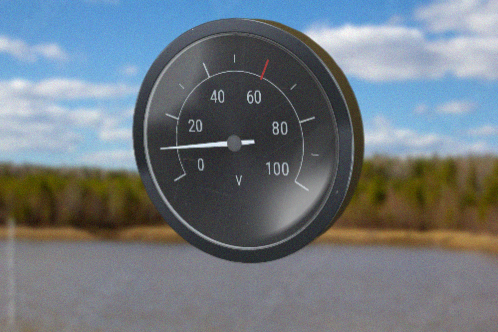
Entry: 10 V
